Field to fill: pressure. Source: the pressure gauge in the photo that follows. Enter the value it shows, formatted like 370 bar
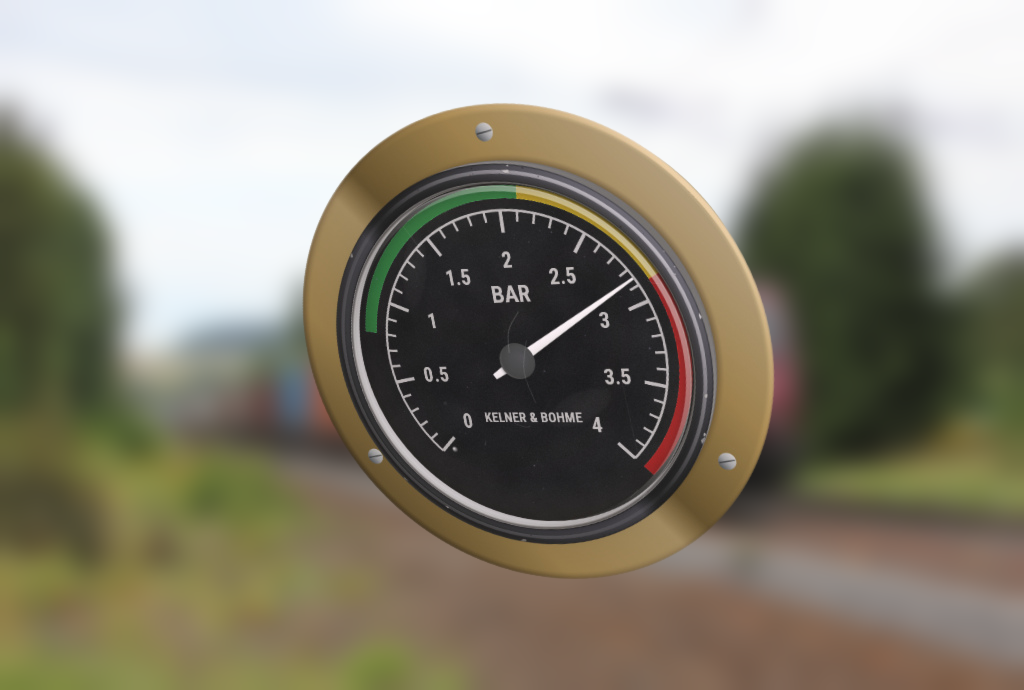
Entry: 2.85 bar
